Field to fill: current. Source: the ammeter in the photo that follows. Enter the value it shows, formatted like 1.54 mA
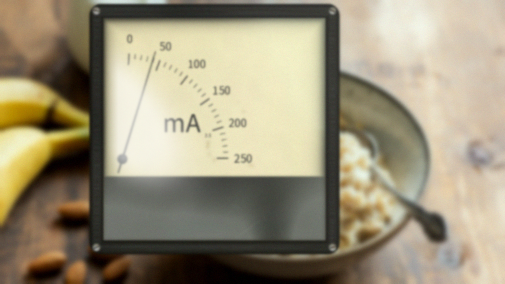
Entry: 40 mA
